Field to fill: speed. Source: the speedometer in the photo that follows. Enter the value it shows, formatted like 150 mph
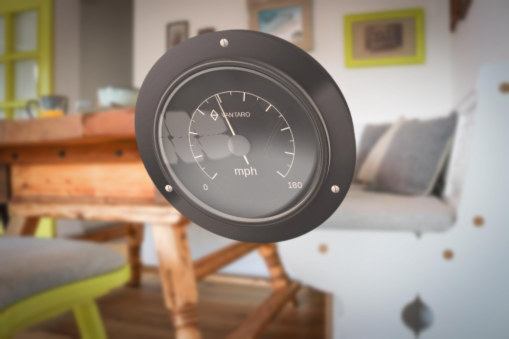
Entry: 80 mph
